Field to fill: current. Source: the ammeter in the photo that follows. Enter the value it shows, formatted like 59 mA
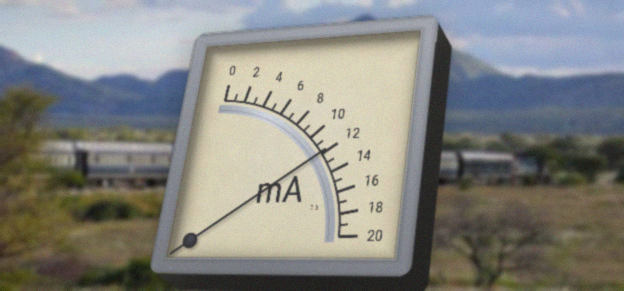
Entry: 12 mA
